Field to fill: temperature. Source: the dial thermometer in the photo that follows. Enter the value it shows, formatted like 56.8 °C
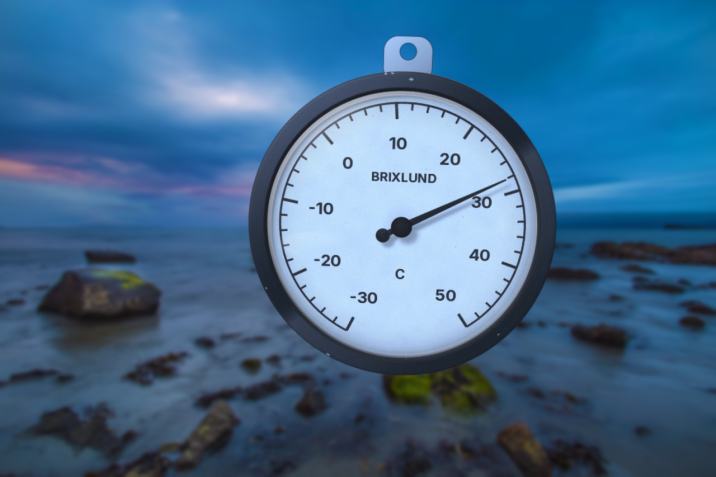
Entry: 28 °C
